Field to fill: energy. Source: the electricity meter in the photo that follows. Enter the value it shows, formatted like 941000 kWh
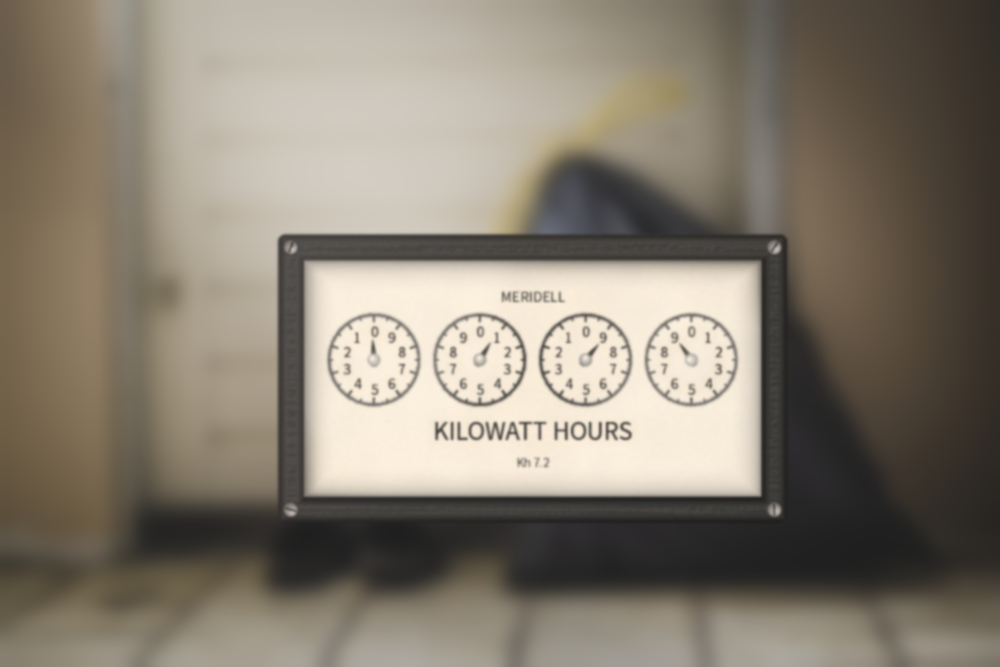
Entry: 89 kWh
